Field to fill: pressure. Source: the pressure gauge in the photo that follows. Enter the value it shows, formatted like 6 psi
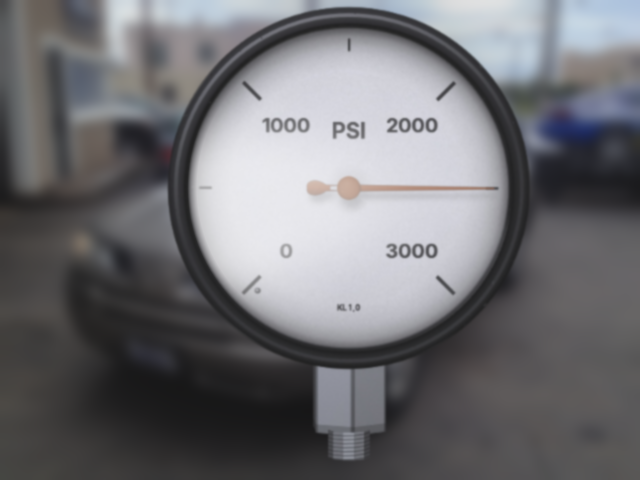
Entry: 2500 psi
